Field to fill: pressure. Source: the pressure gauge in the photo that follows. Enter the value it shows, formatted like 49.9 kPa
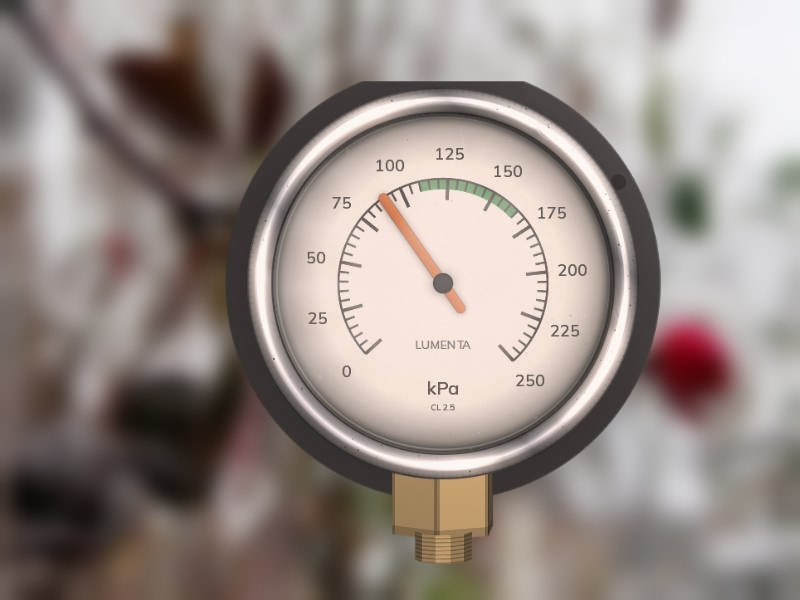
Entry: 90 kPa
